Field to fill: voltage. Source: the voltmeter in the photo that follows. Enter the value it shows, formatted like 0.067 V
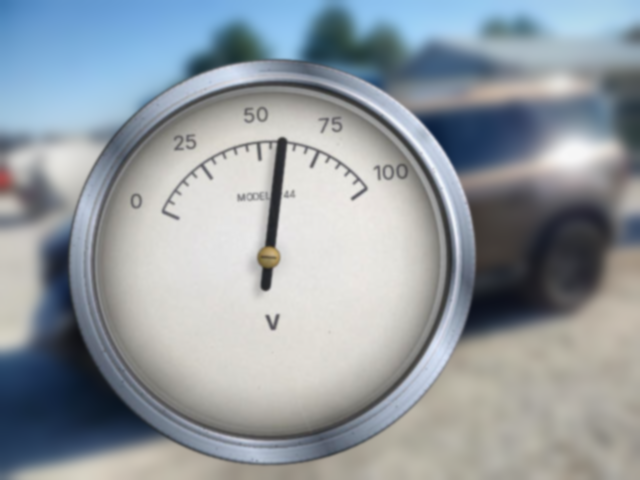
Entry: 60 V
